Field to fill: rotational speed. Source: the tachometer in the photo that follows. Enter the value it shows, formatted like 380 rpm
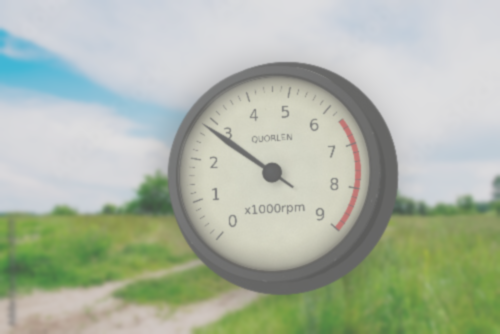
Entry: 2800 rpm
